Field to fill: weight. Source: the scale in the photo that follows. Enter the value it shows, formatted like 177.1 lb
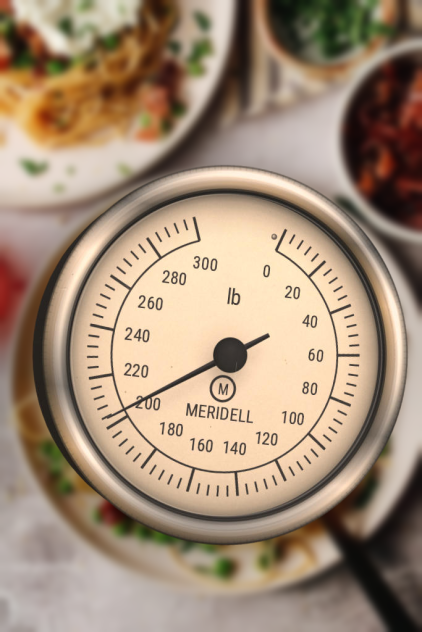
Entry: 204 lb
